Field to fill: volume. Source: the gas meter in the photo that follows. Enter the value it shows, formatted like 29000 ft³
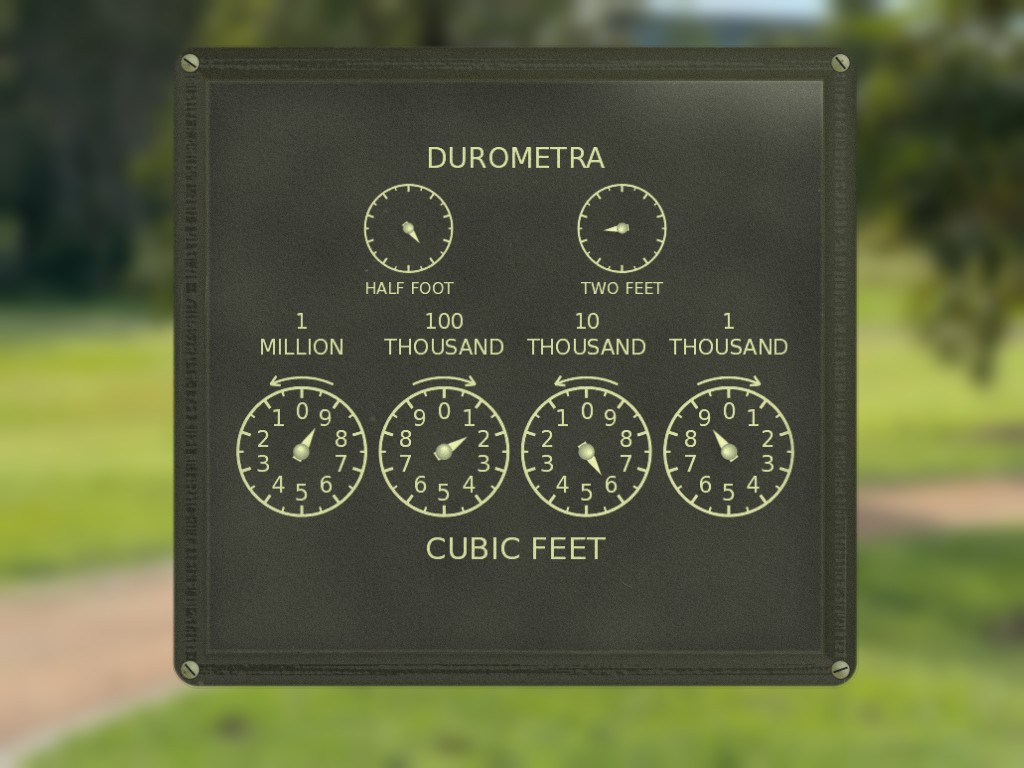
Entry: 915900 ft³
